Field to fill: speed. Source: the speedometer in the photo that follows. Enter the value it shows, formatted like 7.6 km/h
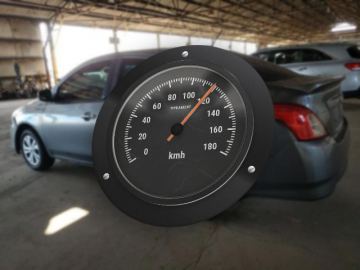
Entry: 120 km/h
